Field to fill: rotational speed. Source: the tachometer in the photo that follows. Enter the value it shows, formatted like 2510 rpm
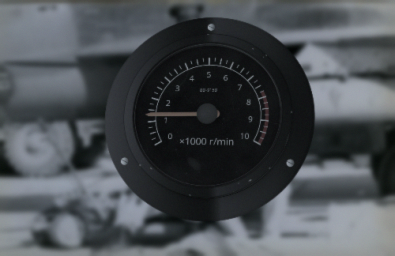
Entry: 1250 rpm
